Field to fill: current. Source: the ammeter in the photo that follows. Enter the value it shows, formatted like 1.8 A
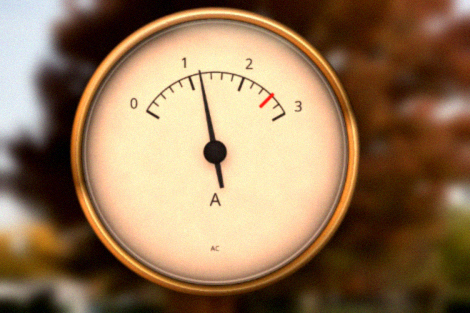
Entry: 1.2 A
